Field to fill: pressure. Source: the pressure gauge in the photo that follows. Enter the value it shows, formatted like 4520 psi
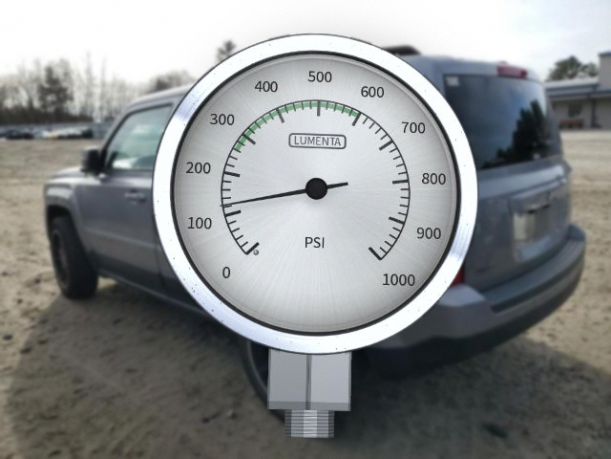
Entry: 120 psi
